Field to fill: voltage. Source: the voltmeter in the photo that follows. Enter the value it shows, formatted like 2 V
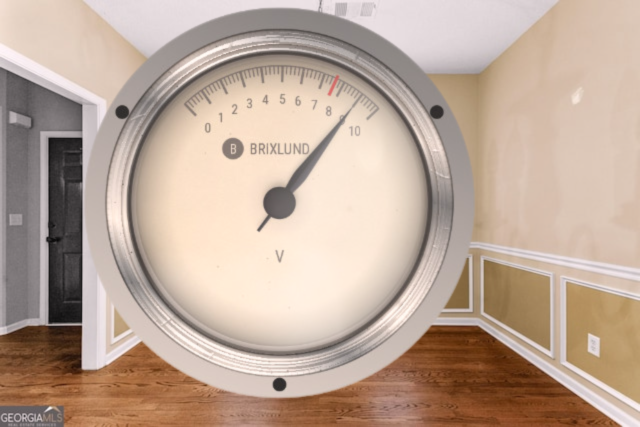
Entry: 9 V
